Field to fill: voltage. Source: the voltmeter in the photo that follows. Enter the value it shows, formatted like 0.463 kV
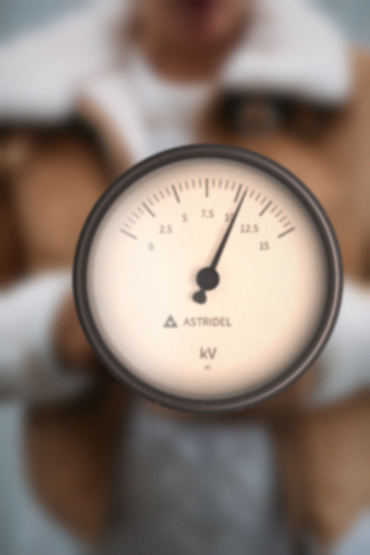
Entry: 10.5 kV
